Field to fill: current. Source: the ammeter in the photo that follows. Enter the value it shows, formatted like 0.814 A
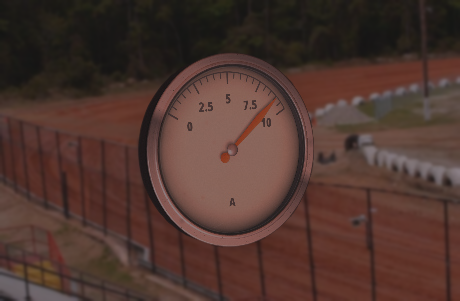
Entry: 9 A
